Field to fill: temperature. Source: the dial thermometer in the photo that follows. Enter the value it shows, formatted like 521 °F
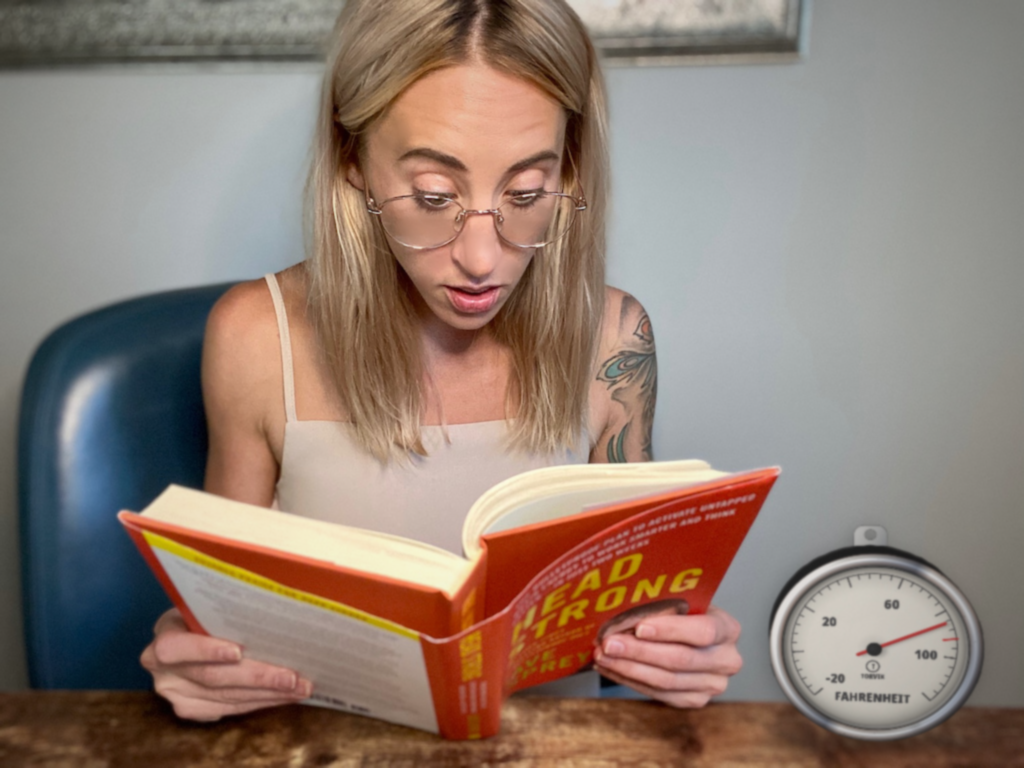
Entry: 84 °F
